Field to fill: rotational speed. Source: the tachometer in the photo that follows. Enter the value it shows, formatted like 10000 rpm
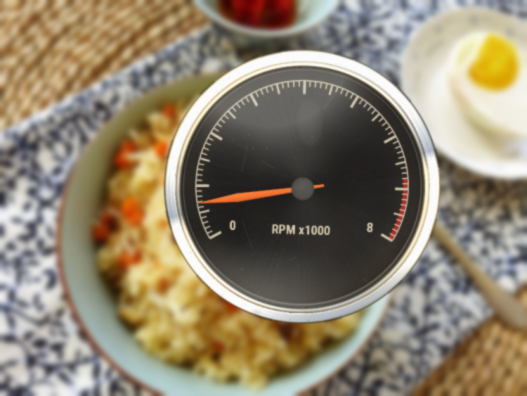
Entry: 700 rpm
